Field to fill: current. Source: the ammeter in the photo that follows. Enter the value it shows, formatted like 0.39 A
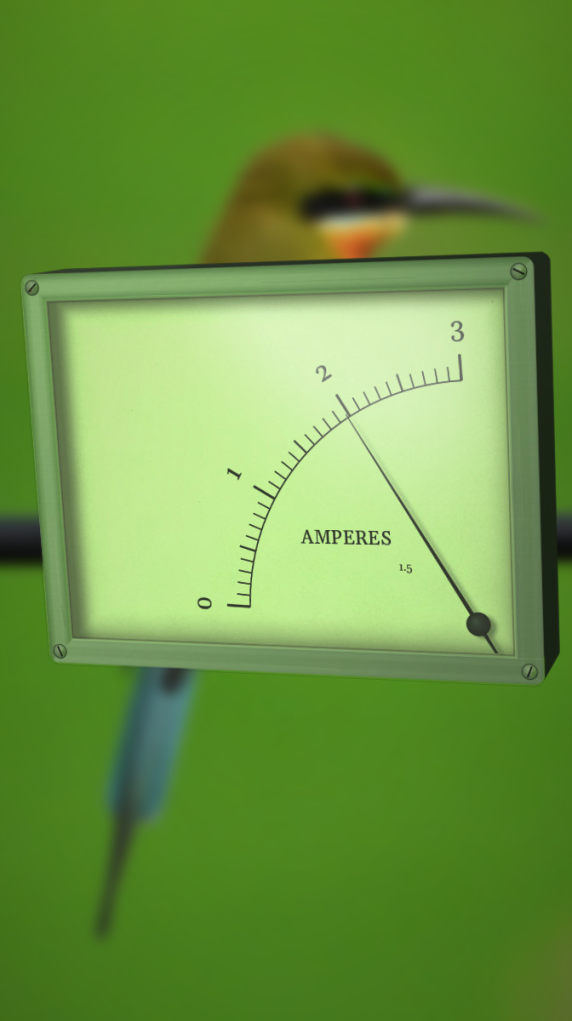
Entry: 2 A
